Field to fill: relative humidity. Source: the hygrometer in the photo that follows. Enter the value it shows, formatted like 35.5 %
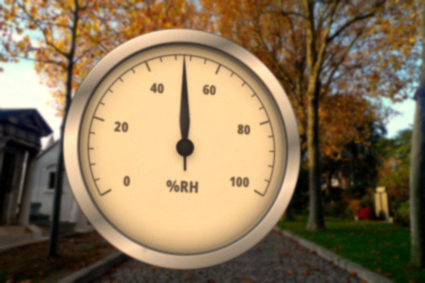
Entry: 50 %
